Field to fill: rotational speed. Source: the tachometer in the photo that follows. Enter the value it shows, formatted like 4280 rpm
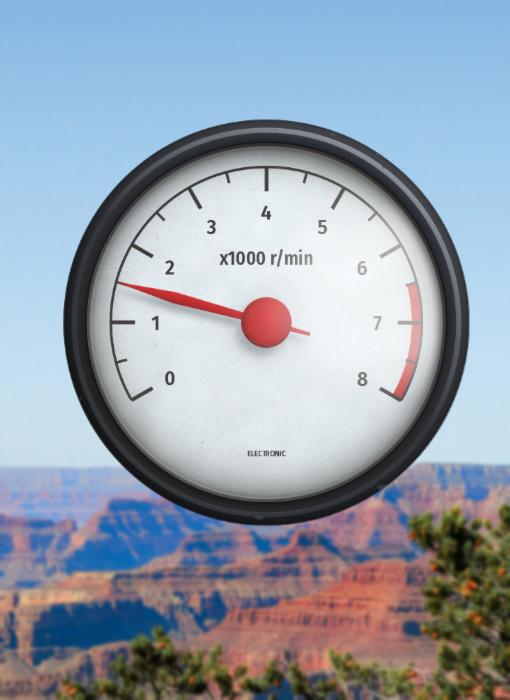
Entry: 1500 rpm
